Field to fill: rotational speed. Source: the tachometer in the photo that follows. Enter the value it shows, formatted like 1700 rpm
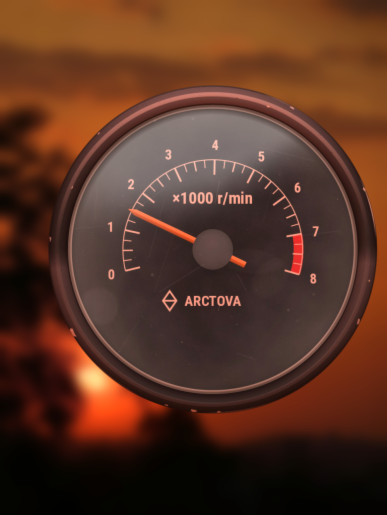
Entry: 1500 rpm
